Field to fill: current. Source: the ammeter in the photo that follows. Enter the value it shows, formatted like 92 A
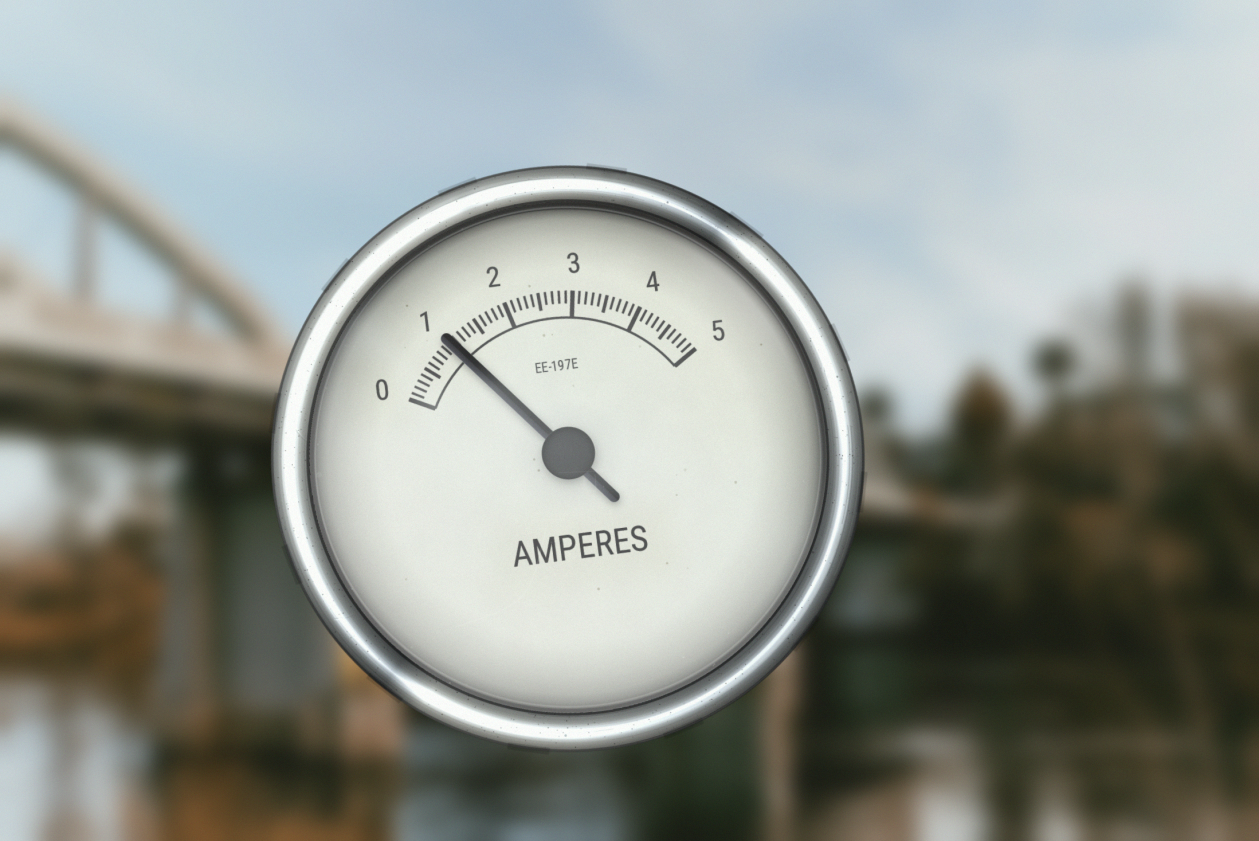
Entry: 1 A
